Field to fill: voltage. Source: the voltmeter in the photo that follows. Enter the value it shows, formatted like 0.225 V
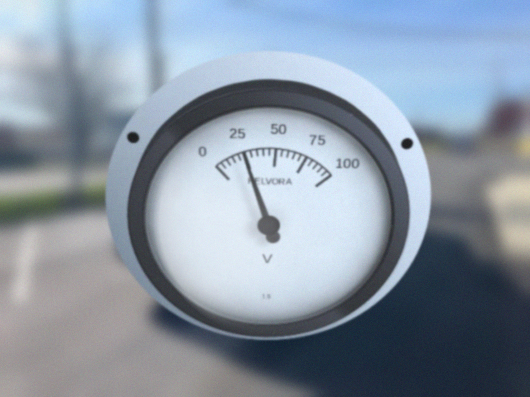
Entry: 25 V
